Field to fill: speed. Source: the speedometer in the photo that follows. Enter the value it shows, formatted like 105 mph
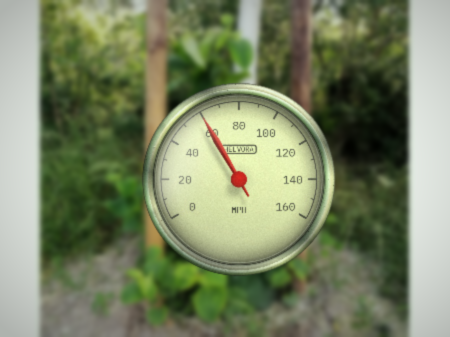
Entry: 60 mph
